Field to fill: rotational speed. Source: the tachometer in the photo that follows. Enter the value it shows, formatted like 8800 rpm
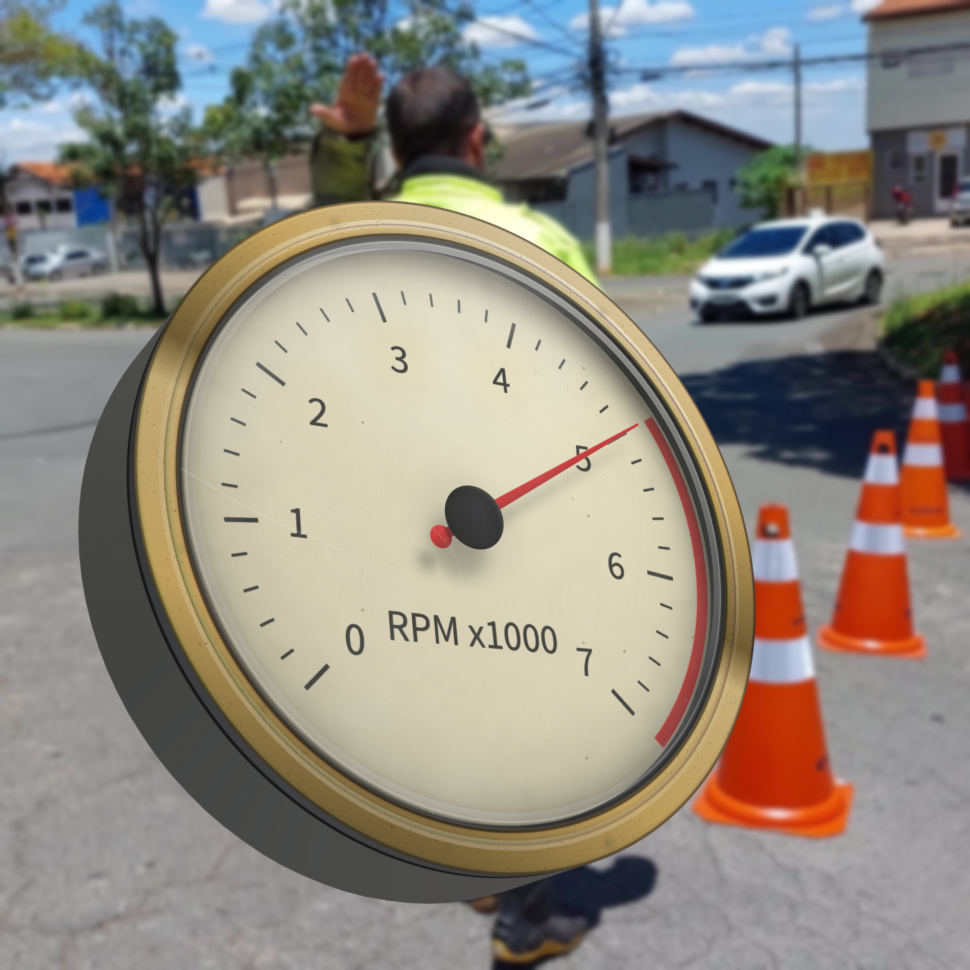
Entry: 5000 rpm
